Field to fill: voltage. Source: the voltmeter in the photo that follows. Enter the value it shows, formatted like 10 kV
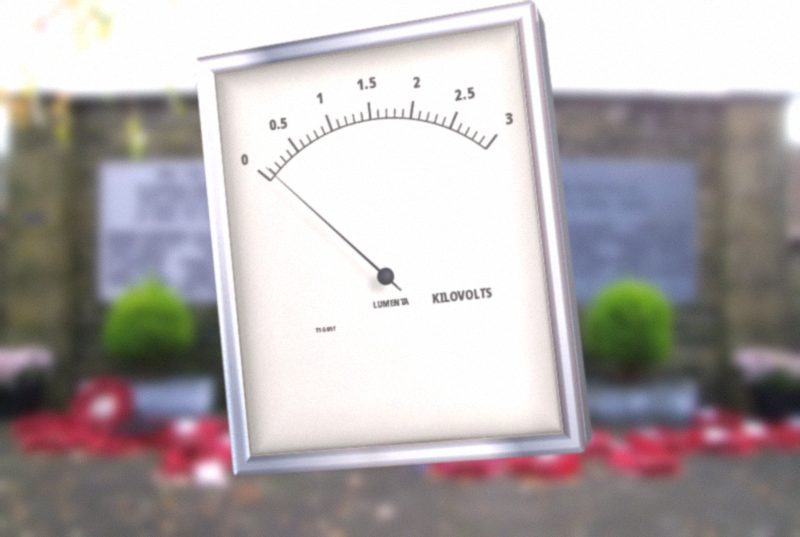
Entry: 0.1 kV
